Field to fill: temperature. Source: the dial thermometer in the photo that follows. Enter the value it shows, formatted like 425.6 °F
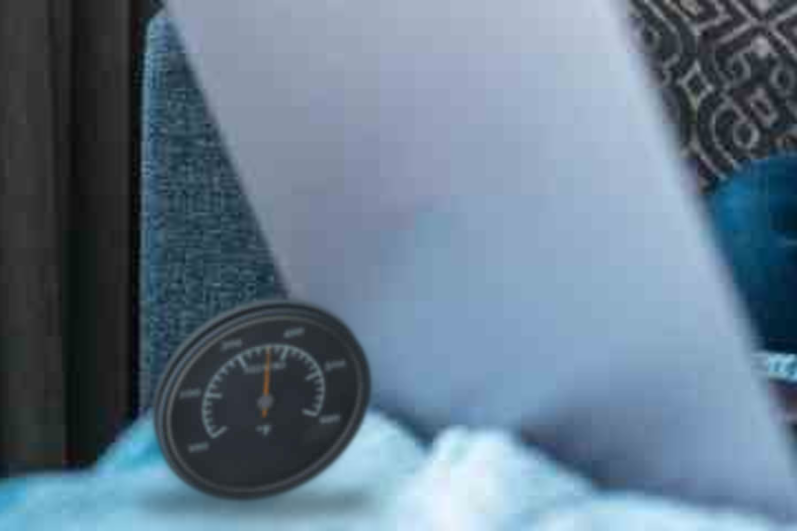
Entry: 360 °F
